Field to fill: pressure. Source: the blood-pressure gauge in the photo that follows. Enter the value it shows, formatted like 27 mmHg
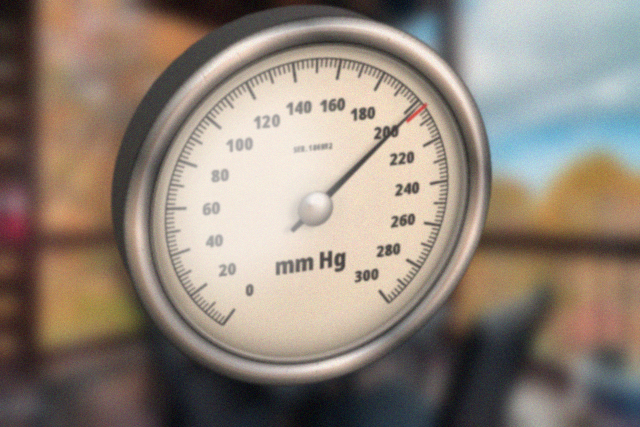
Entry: 200 mmHg
